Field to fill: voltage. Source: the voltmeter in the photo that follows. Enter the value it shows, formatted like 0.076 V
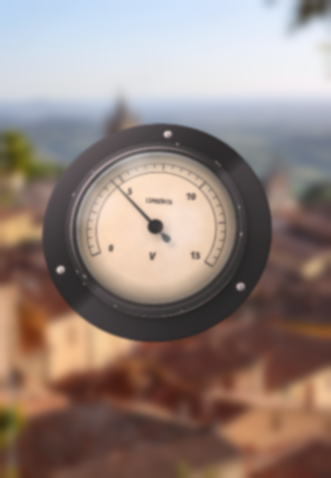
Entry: 4.5 V
